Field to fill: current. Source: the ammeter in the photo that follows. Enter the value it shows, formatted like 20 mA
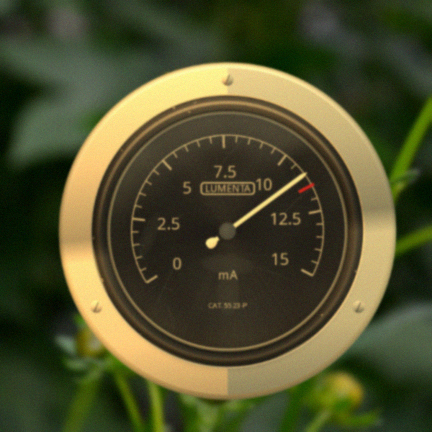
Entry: 11 mA
